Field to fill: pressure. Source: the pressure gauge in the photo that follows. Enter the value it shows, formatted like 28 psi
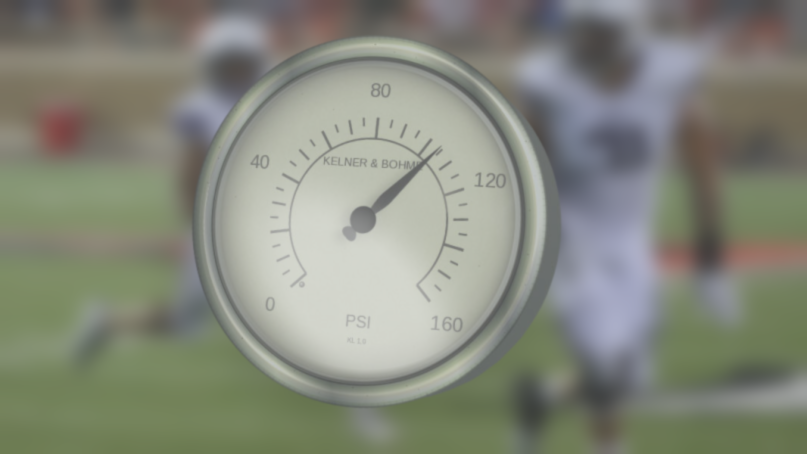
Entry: 105 psi
